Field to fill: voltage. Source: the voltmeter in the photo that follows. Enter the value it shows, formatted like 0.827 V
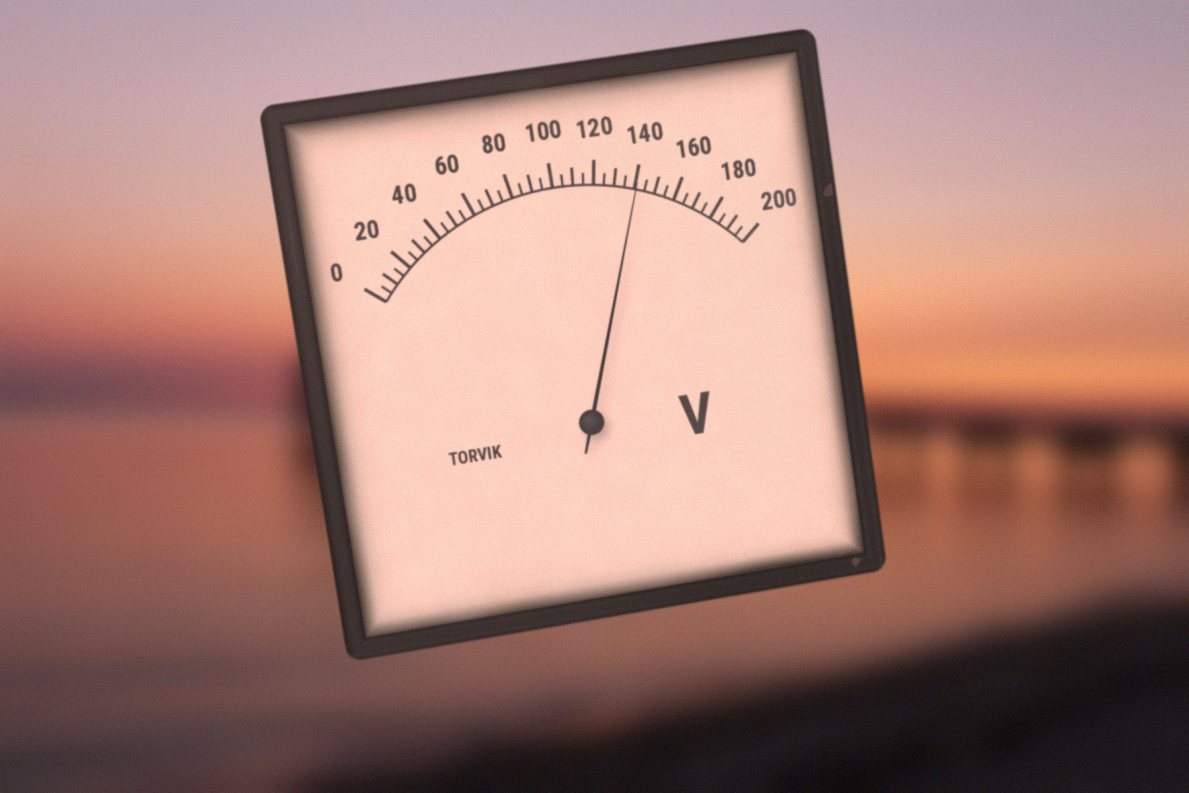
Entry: 140 V
